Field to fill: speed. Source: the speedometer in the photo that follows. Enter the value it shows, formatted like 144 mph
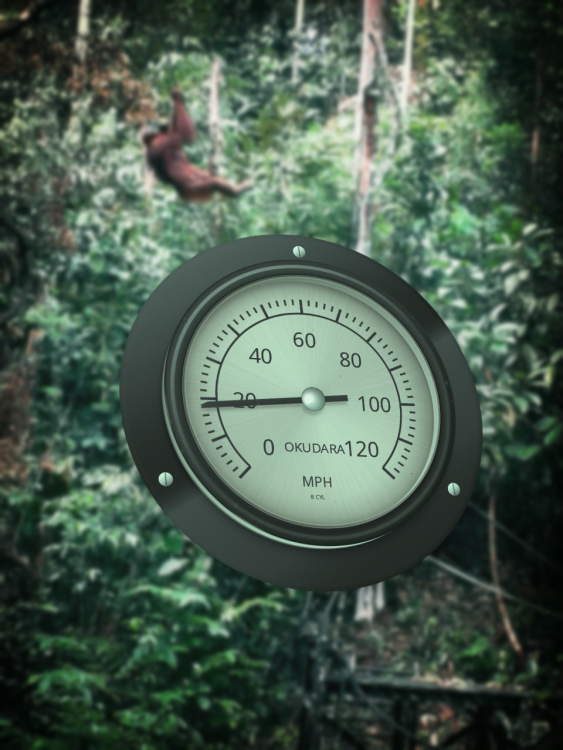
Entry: 18 mph
